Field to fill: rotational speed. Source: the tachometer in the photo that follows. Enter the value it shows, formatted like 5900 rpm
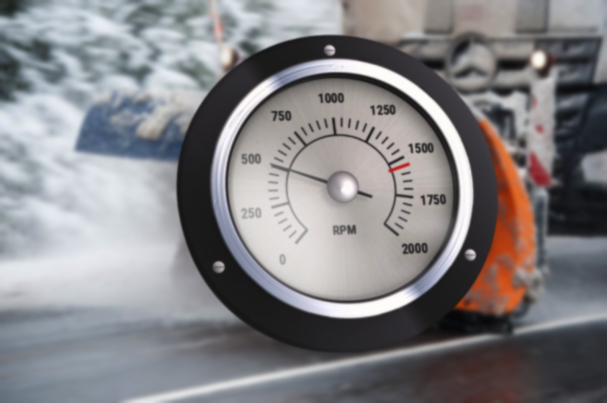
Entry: 500 rpm
